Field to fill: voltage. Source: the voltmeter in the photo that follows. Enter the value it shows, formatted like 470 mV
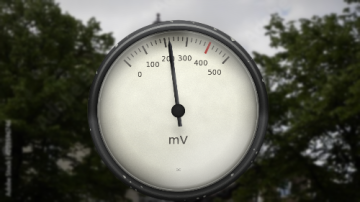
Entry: 220 mV
